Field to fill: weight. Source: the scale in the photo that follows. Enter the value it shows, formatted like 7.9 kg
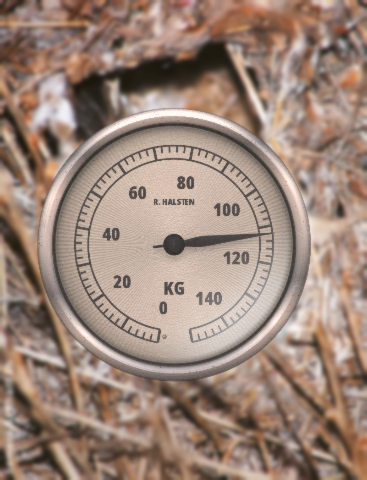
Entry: 112 kg
